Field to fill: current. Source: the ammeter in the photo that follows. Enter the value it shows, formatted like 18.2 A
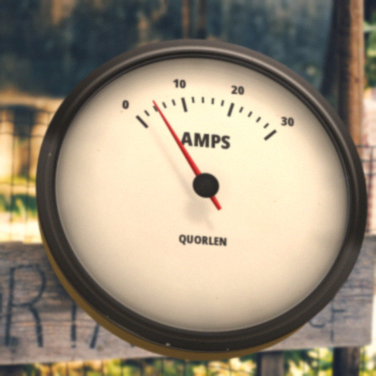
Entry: 4 A
